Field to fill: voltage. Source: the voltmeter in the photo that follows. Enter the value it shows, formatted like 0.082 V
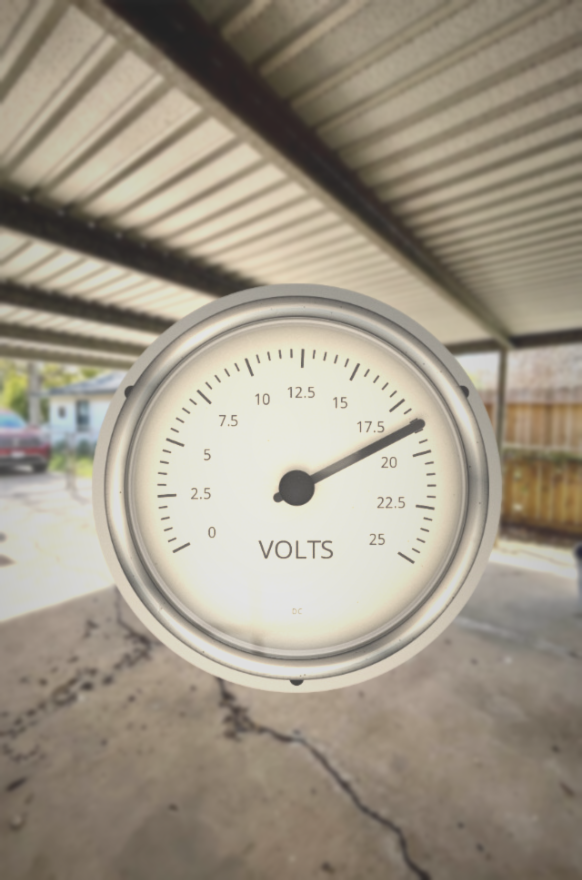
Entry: 18.75 V
